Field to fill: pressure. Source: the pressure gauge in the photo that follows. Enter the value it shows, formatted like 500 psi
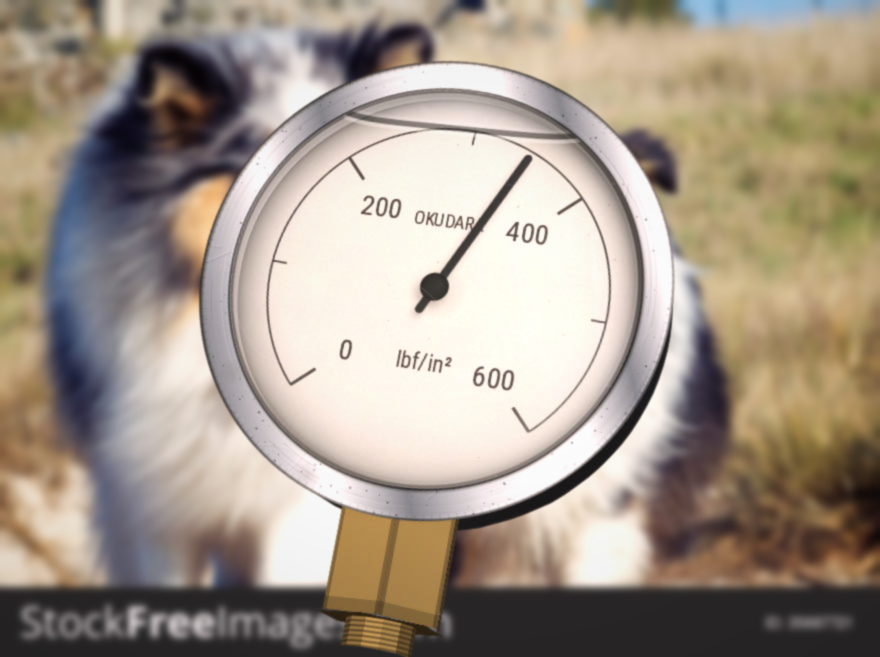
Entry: 350 psi
